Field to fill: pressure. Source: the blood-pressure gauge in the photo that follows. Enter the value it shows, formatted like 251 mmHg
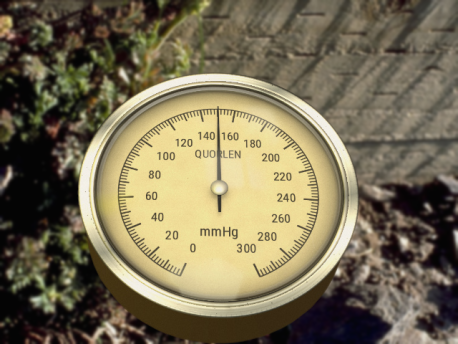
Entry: 150 mmHg
